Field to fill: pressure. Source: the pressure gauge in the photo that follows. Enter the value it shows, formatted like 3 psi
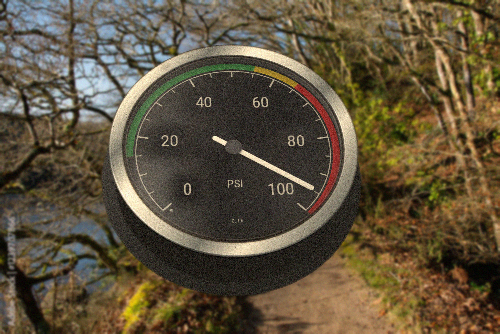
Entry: 95 psi
